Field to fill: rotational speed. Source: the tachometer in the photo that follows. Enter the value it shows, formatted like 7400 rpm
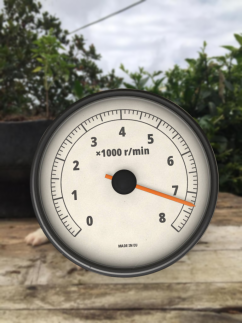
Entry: 7300 rpm
